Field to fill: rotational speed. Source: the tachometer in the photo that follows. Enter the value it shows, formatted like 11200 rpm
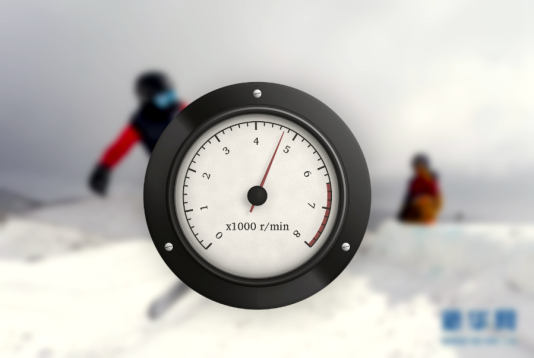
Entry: 4700 rpm
